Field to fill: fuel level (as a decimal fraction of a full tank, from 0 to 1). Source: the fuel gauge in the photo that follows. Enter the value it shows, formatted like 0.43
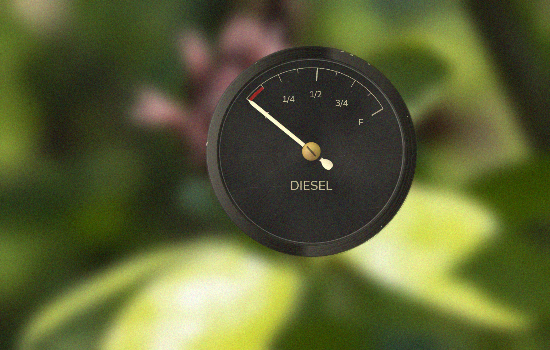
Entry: 0
